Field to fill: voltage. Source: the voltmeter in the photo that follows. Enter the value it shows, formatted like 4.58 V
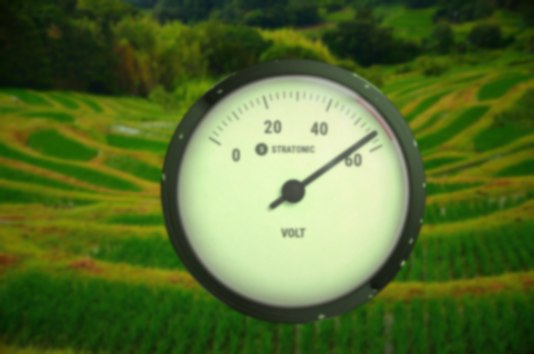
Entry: 56 V
